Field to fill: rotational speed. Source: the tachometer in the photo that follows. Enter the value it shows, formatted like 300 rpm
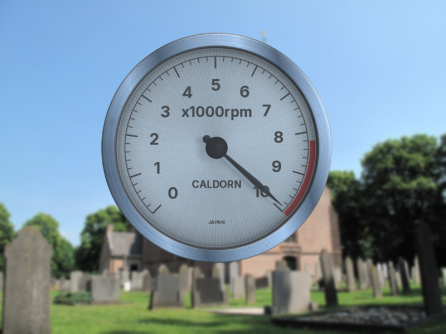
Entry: 9900 rpm
